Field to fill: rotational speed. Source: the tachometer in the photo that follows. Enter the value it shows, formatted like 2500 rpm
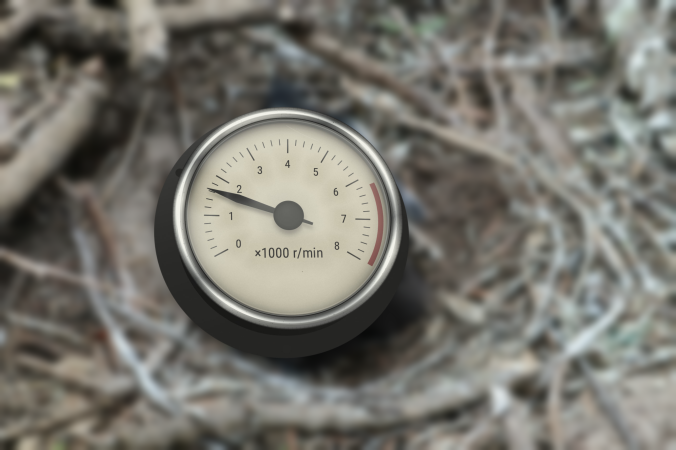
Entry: 1600 rpm
